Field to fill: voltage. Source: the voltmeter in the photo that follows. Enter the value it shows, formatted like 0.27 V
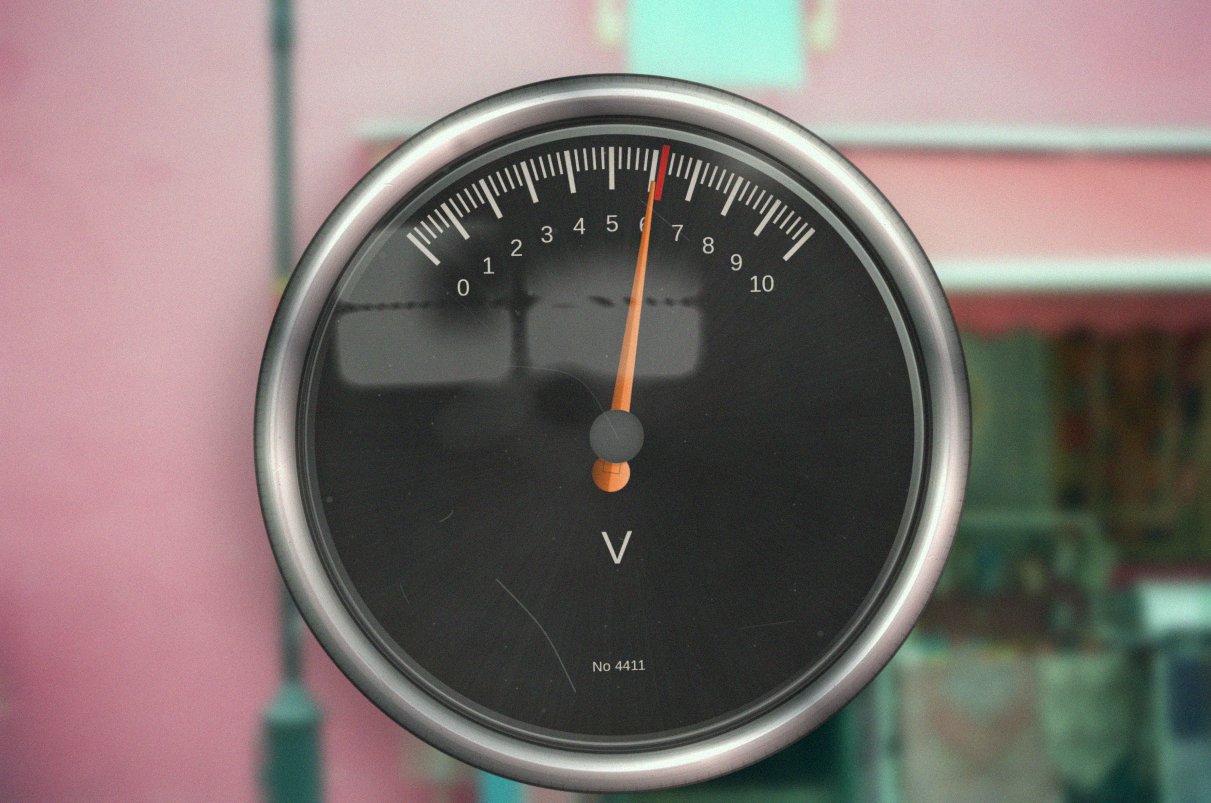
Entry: 6 V
